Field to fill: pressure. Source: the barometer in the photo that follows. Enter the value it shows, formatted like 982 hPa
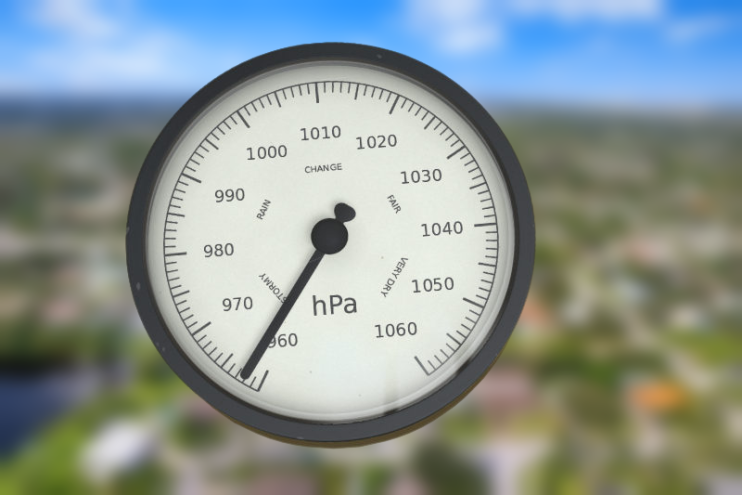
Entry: 962 hPa
